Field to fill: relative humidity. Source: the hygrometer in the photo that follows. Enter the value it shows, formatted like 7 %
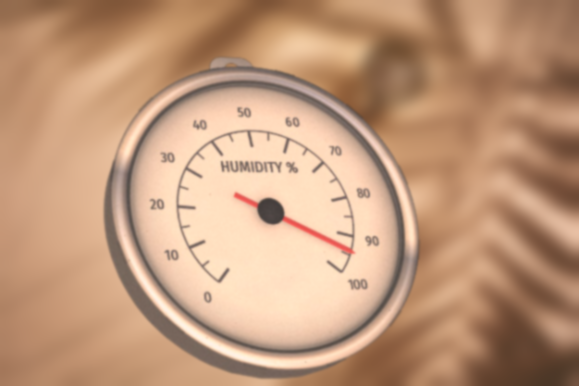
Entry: 95 %
